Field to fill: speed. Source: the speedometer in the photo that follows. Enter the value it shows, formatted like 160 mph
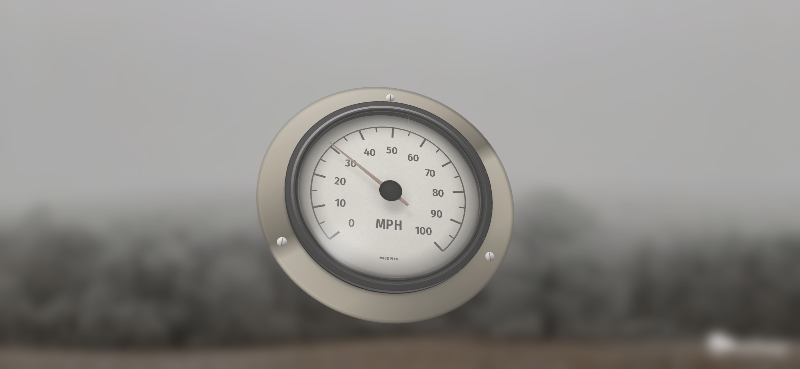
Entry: 30 mph
